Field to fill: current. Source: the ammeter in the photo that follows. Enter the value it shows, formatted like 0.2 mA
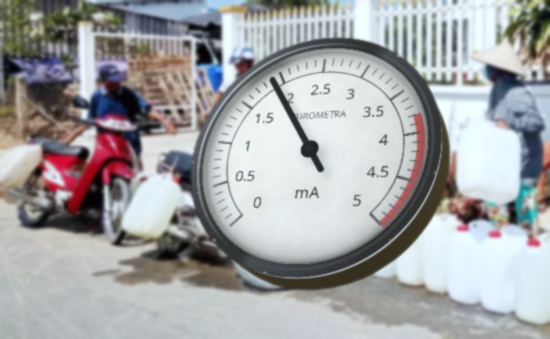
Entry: 1.9 mA
